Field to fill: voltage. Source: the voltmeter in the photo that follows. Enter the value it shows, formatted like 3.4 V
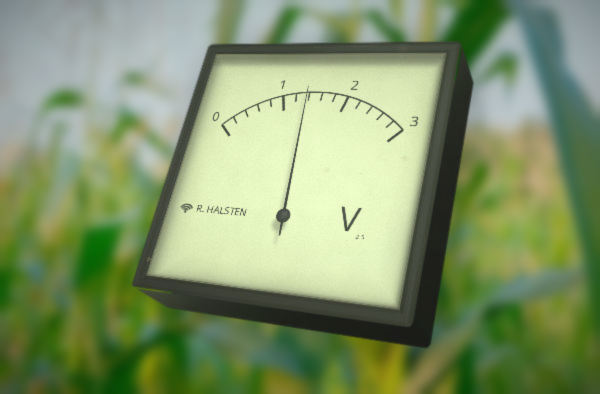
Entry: 1.4 V
